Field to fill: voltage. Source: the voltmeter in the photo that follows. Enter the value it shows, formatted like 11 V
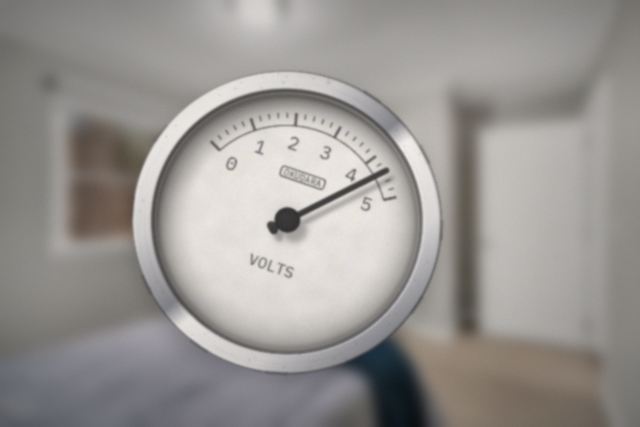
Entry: 4.4 V
